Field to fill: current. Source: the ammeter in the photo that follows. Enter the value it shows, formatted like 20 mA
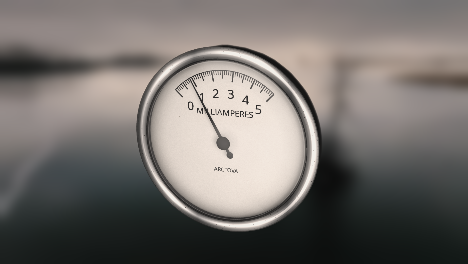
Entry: 1 mA
